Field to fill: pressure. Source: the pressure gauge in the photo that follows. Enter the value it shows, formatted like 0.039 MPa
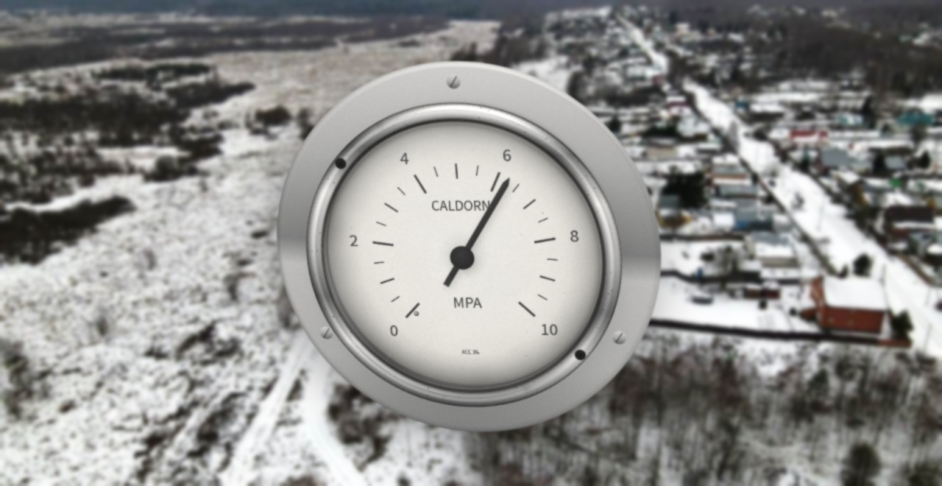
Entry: 6.25 MPa
